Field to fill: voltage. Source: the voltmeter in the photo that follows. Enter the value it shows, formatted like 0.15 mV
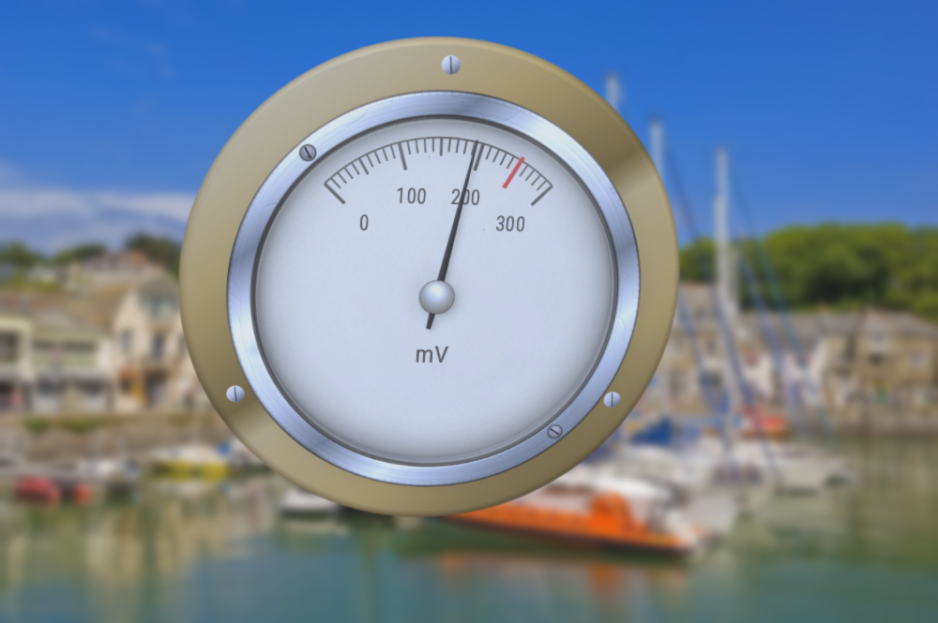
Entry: 190 mV
